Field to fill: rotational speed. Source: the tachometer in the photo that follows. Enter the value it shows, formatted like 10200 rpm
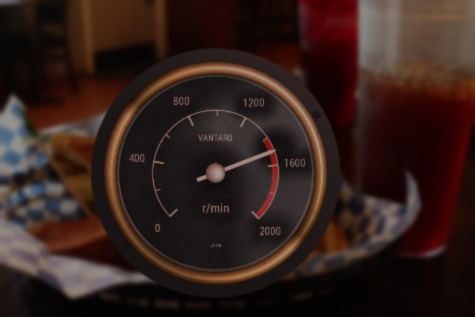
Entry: 1500 rpm
